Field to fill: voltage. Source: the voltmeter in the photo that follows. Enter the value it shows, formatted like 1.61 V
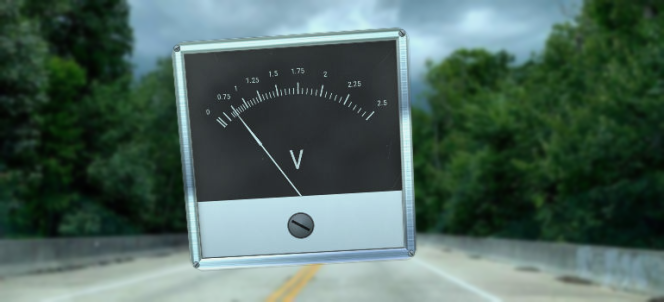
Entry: 0.75 V
